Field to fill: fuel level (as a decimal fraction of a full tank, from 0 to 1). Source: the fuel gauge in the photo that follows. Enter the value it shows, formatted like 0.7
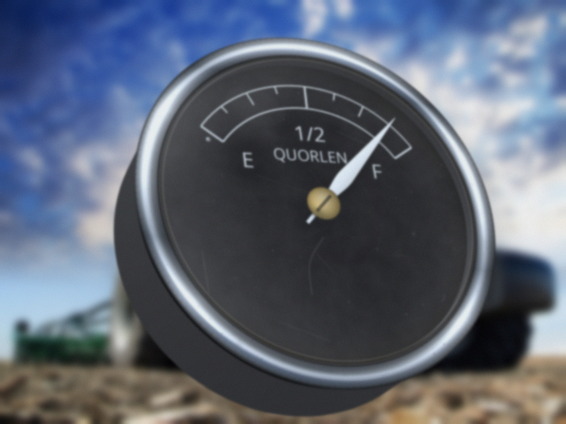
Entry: 0.875
